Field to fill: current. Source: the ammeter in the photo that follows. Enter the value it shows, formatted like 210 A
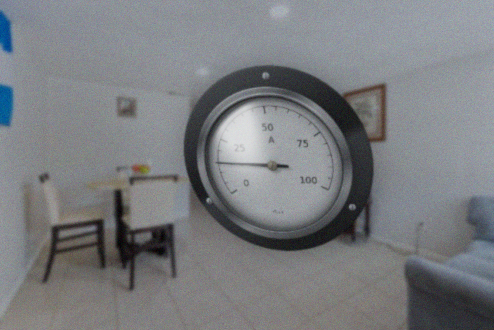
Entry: 15 A
